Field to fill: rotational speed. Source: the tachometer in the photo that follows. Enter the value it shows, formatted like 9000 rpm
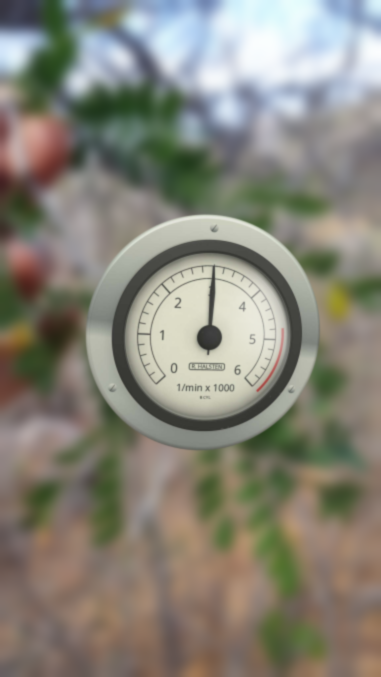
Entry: 3000 rpm
